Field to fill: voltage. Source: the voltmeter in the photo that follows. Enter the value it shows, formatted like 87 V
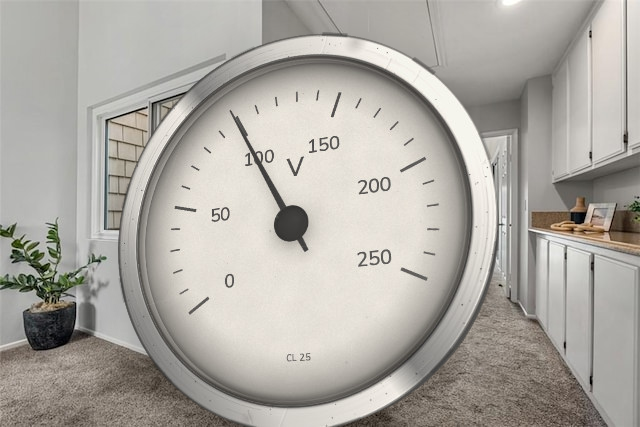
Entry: 100 V
